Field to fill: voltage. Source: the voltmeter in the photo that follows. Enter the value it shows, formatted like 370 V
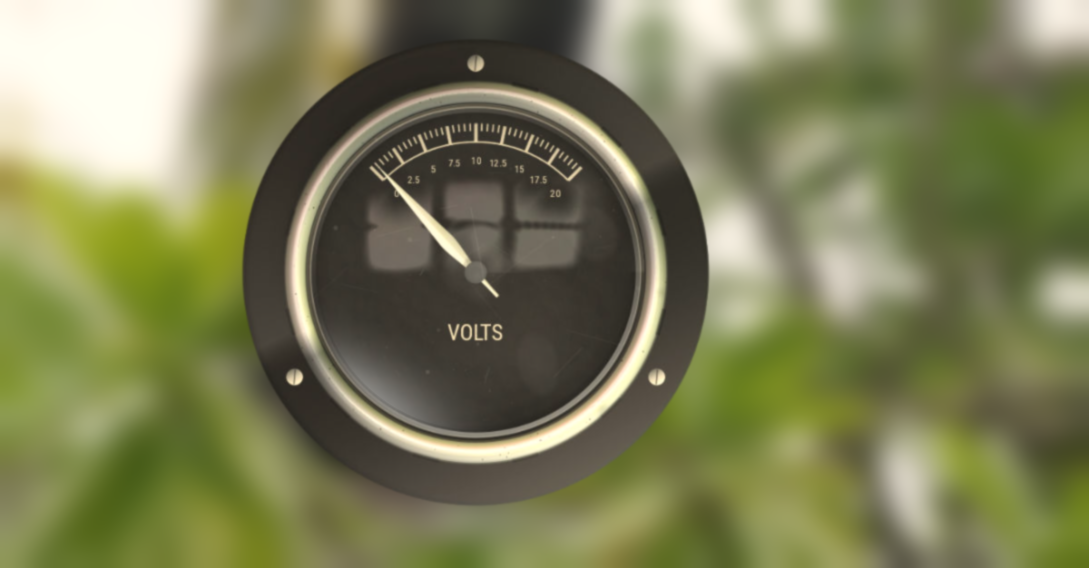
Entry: 0.5 V
